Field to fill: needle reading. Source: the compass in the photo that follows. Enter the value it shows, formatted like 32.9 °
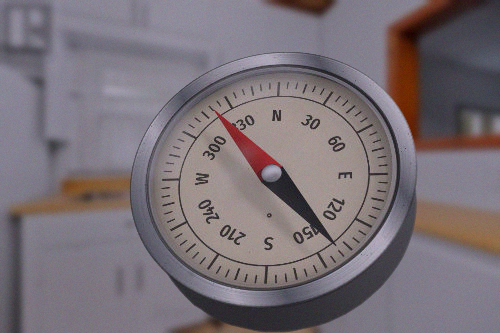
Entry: 320 °
